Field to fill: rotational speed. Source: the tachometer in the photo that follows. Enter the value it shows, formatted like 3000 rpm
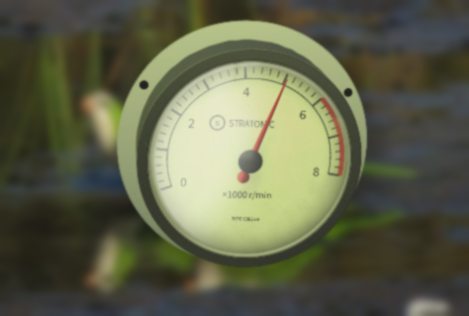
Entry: 5000 rpm
